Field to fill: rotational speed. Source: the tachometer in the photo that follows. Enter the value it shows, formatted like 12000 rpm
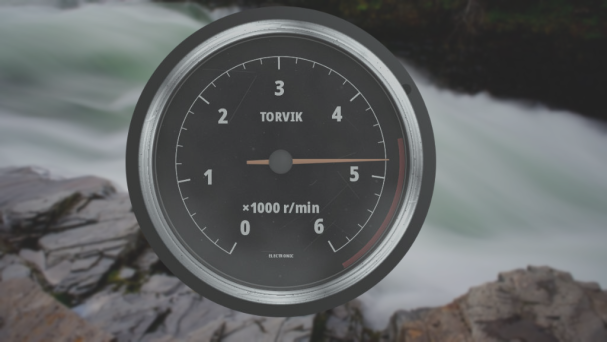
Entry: 4800 rpm
